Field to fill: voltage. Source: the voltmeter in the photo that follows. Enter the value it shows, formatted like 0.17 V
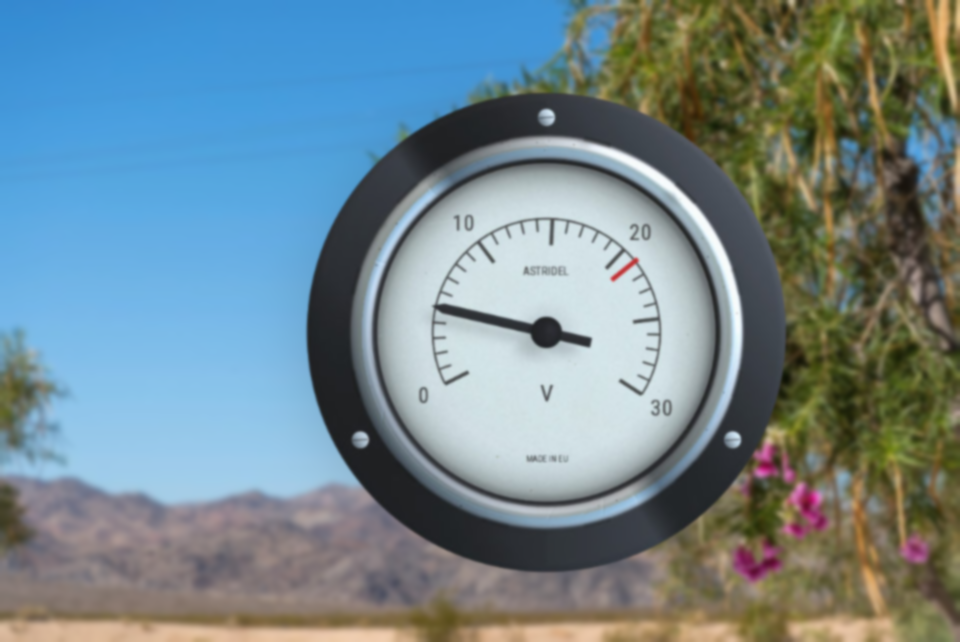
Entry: 5 V
